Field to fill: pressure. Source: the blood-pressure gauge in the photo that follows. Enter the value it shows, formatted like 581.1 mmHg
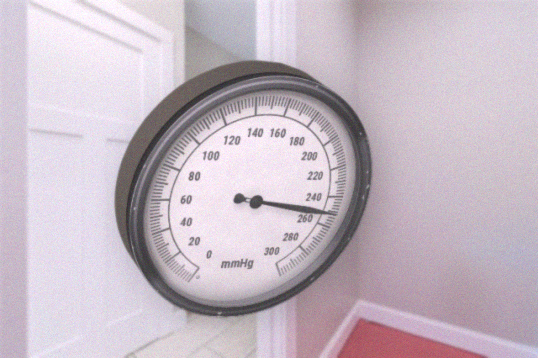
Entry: 250 mmHg
